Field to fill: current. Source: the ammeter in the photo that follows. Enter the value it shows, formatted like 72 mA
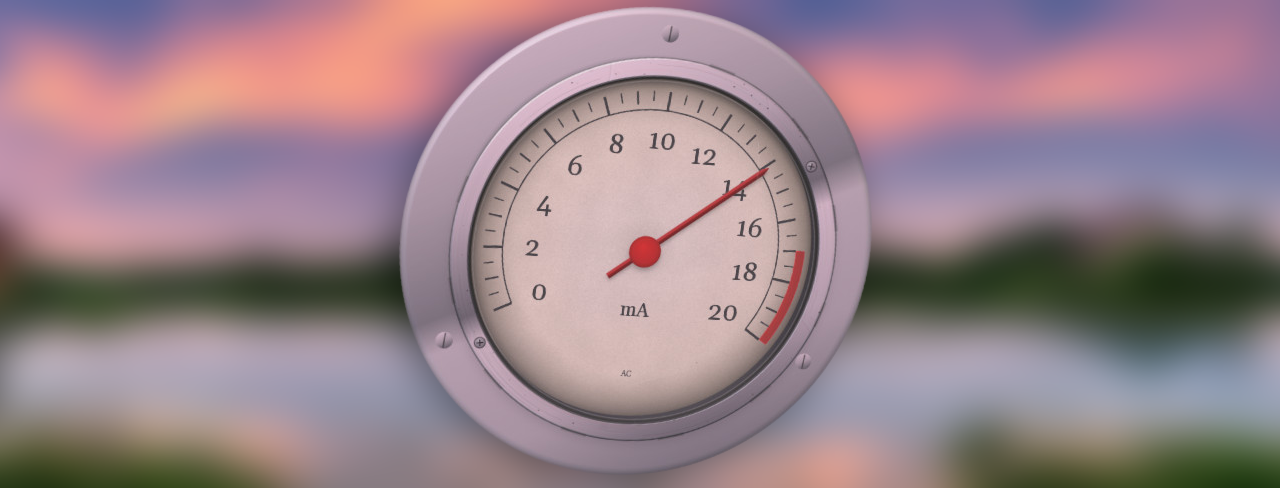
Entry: 14 mA
